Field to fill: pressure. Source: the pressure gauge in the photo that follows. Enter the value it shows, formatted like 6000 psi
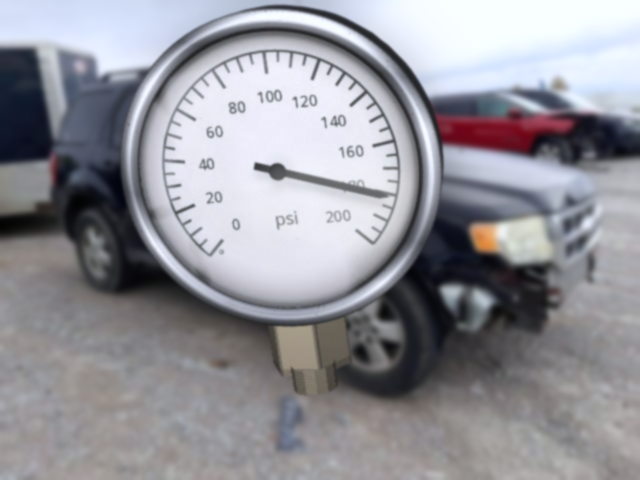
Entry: 180 psi
